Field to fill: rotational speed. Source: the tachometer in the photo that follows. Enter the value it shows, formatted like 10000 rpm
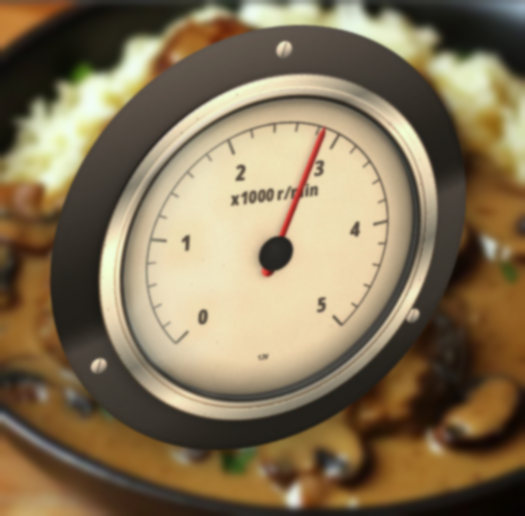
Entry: 2800 rpm
